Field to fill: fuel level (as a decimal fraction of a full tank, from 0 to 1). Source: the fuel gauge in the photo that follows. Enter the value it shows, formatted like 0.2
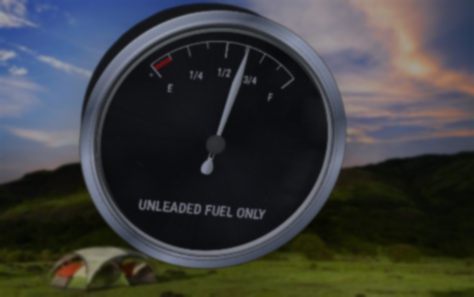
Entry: 0.625
